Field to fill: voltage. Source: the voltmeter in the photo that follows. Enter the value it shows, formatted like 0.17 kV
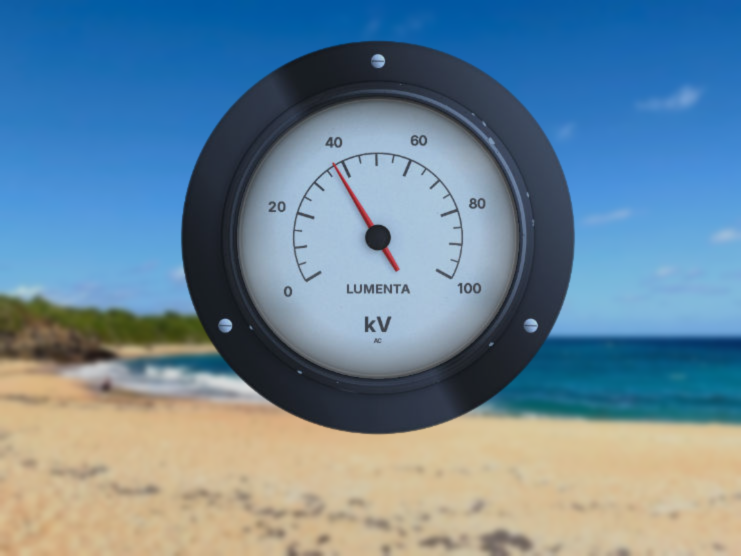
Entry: 37.5 kV
